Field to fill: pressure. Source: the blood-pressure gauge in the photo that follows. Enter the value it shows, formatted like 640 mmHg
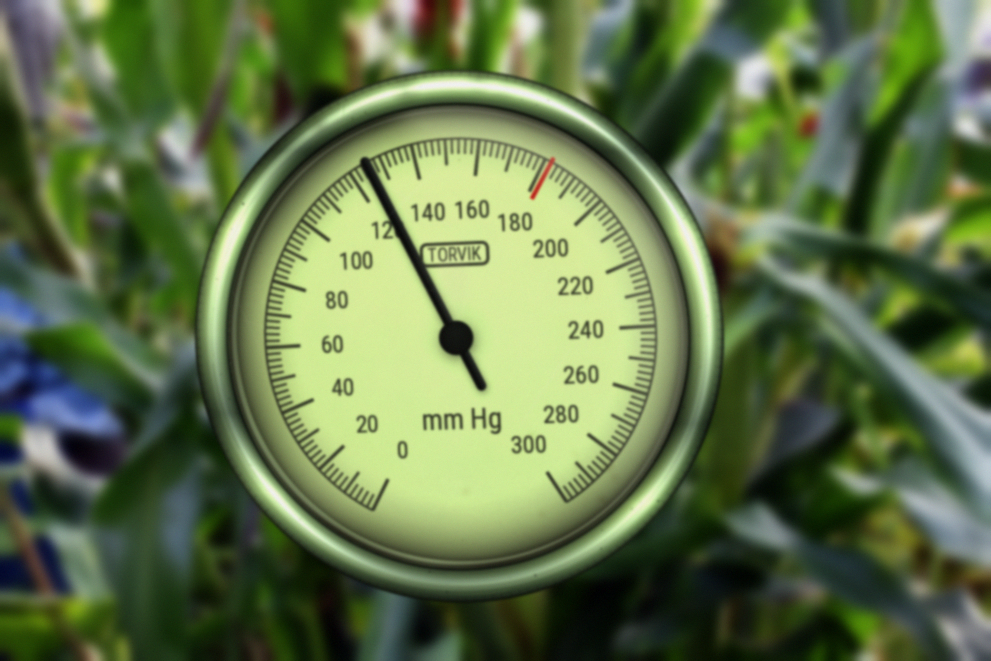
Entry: 126 mmHg
